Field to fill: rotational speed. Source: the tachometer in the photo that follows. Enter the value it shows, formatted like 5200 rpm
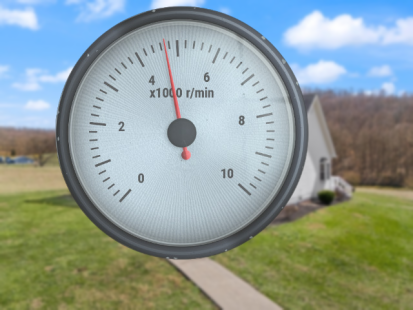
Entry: 4700 rpm
